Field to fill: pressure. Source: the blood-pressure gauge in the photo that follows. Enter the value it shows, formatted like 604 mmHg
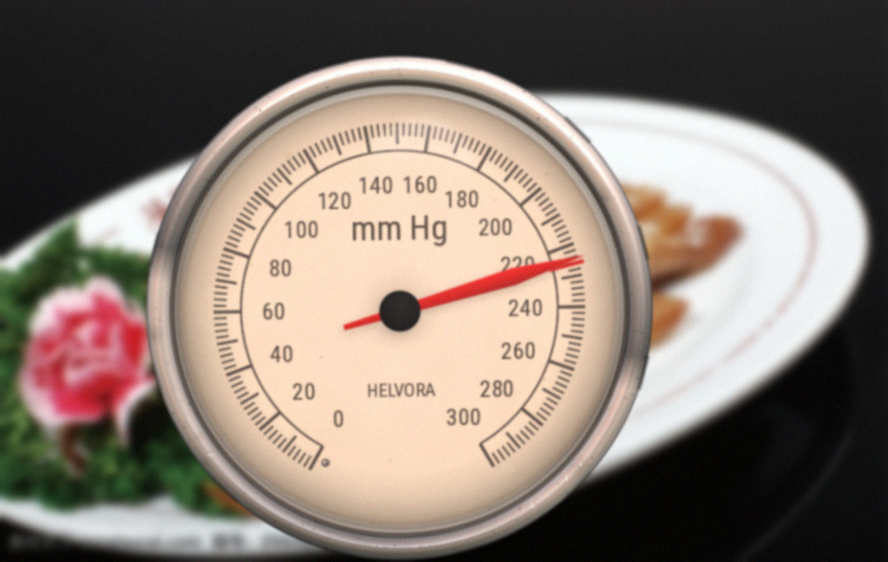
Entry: 224 mmHg
